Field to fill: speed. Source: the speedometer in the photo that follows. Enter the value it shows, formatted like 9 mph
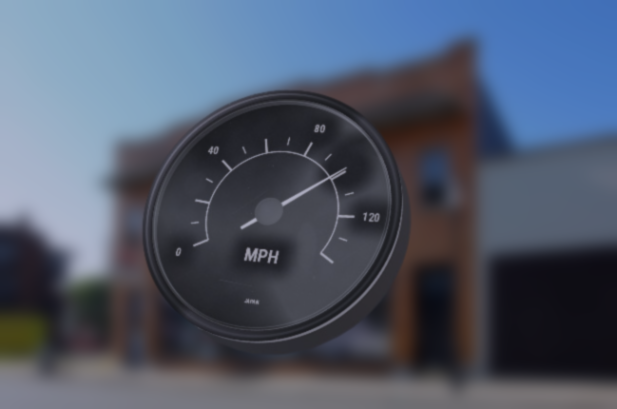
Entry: 100 mph
